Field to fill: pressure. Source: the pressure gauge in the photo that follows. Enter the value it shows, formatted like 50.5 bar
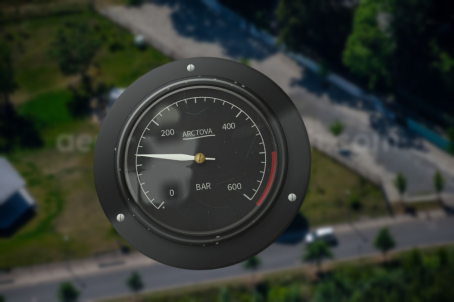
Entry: 120 bar
